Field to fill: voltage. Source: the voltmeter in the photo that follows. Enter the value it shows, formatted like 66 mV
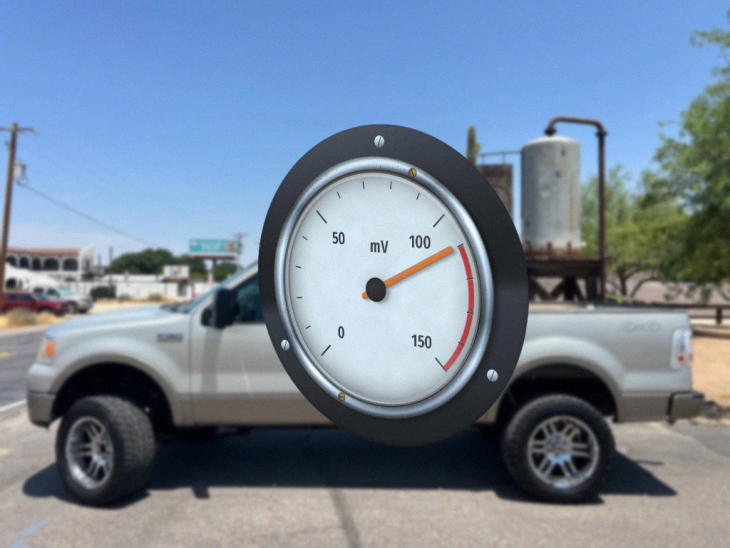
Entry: 110 mV
